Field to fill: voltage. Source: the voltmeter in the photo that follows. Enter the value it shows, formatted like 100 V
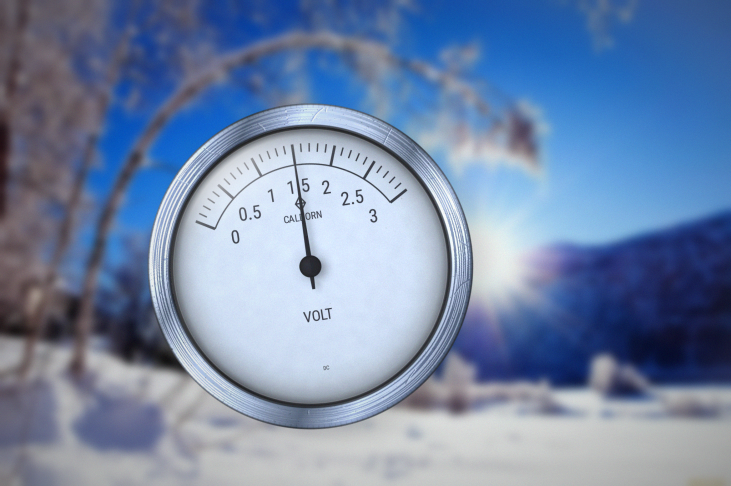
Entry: 1.5 V
